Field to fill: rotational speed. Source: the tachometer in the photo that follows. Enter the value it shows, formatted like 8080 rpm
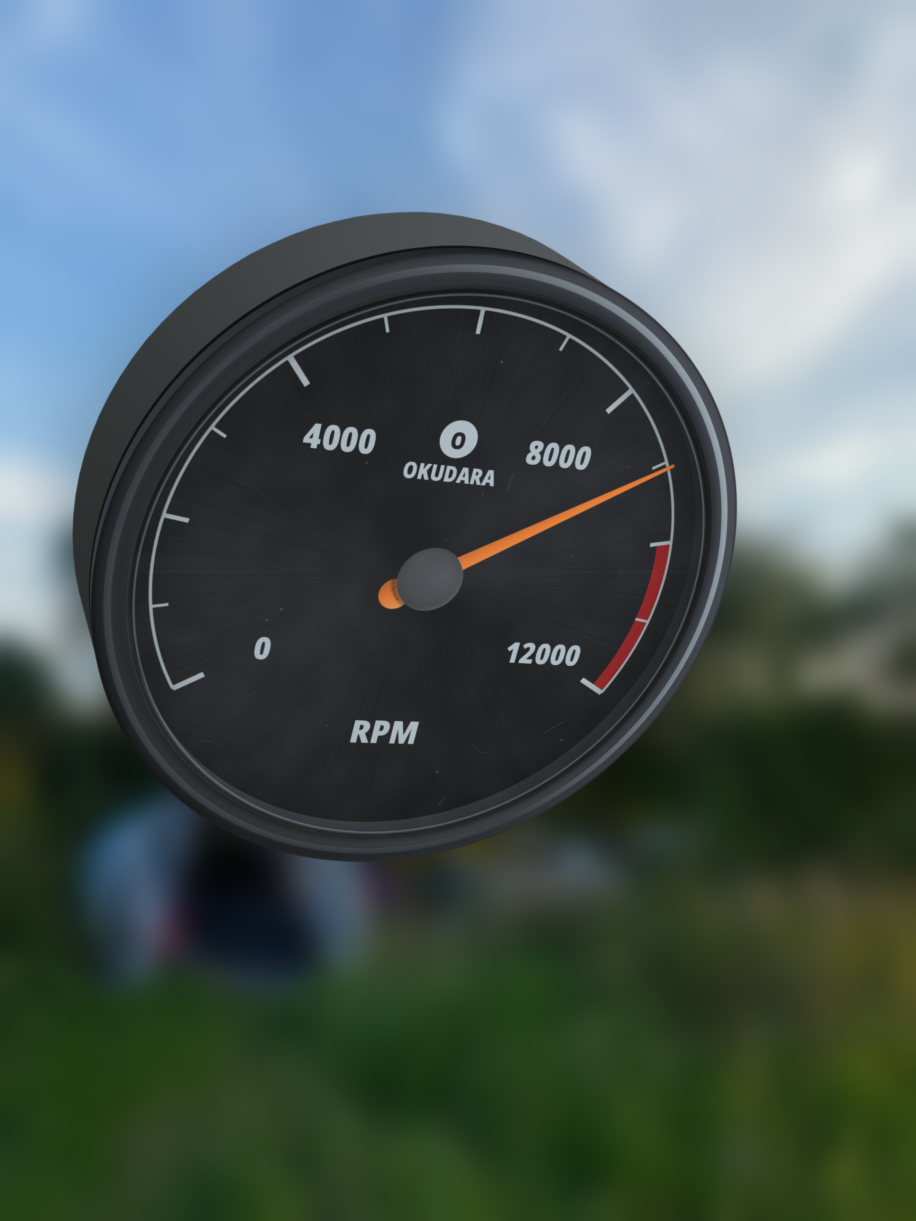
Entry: 9000 rpm
